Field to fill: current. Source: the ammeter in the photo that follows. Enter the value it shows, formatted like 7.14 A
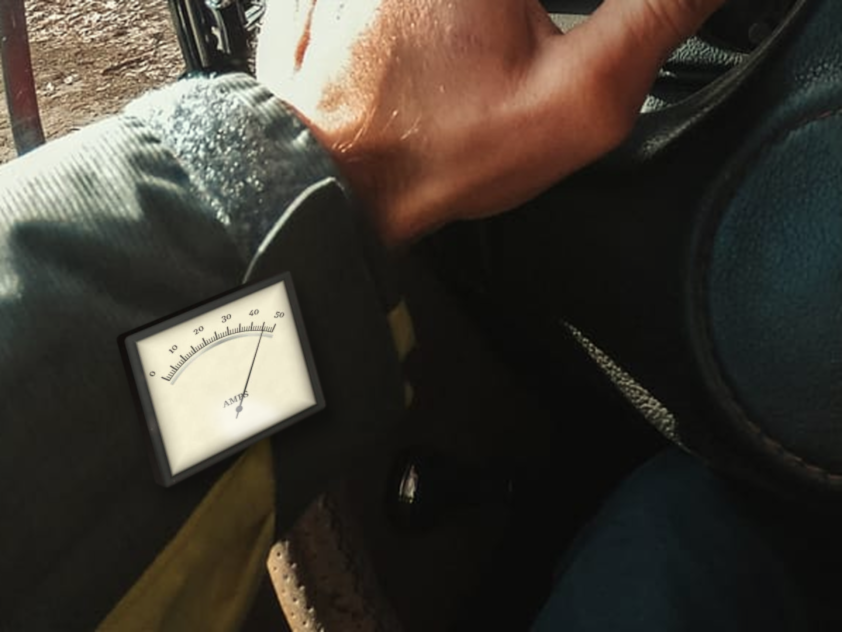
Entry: 45 A
